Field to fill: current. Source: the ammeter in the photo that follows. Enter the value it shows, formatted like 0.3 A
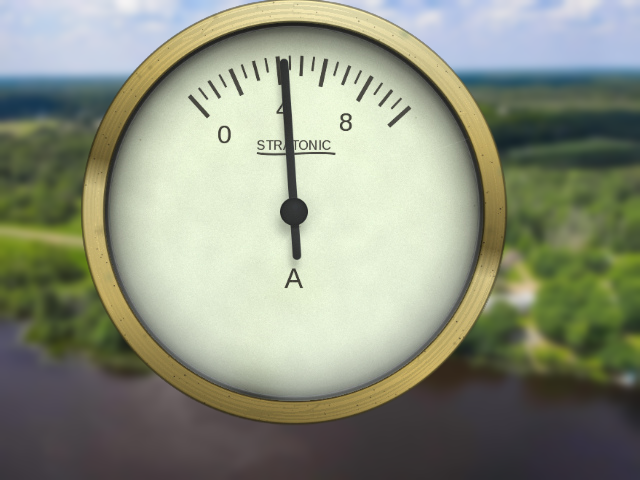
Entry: 4.25 A
